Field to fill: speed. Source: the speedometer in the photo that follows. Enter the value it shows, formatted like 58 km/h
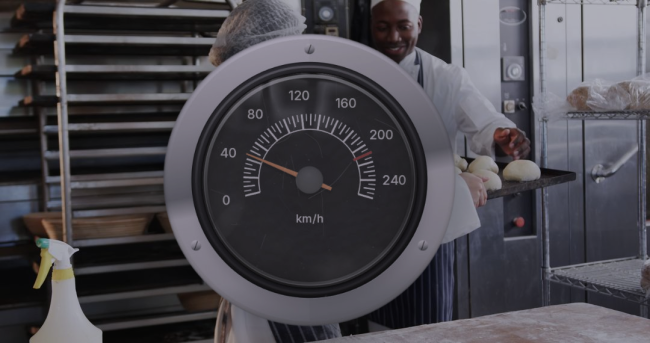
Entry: 45 km/h
